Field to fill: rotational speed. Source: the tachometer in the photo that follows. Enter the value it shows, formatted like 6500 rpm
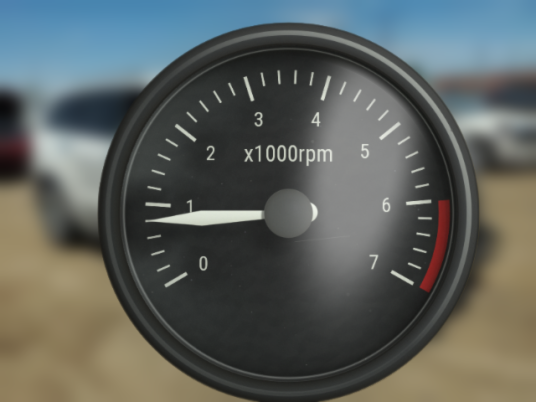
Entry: 800 rpm
